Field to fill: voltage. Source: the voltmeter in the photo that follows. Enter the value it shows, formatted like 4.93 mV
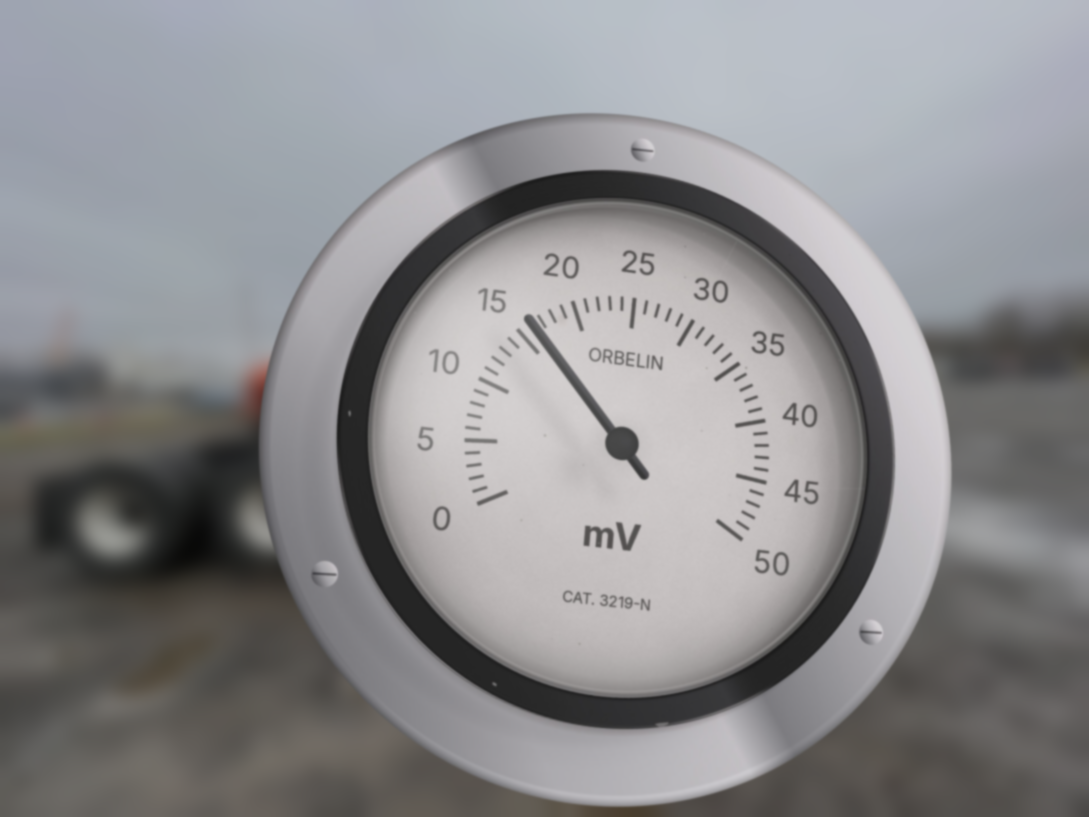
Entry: 16 mV
